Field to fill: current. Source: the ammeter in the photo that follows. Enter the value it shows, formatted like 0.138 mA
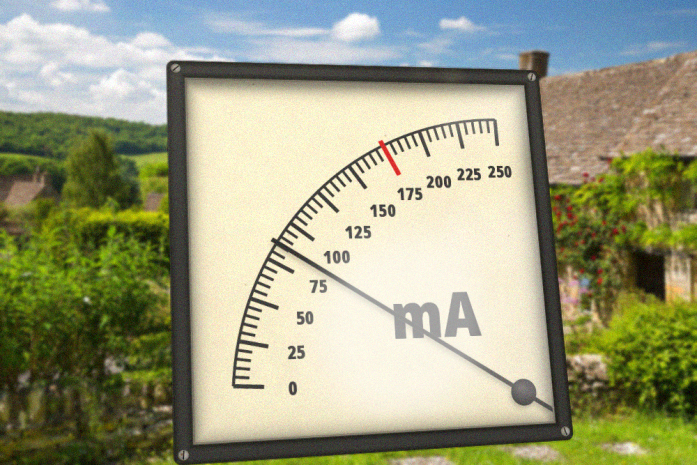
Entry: 85 mA
